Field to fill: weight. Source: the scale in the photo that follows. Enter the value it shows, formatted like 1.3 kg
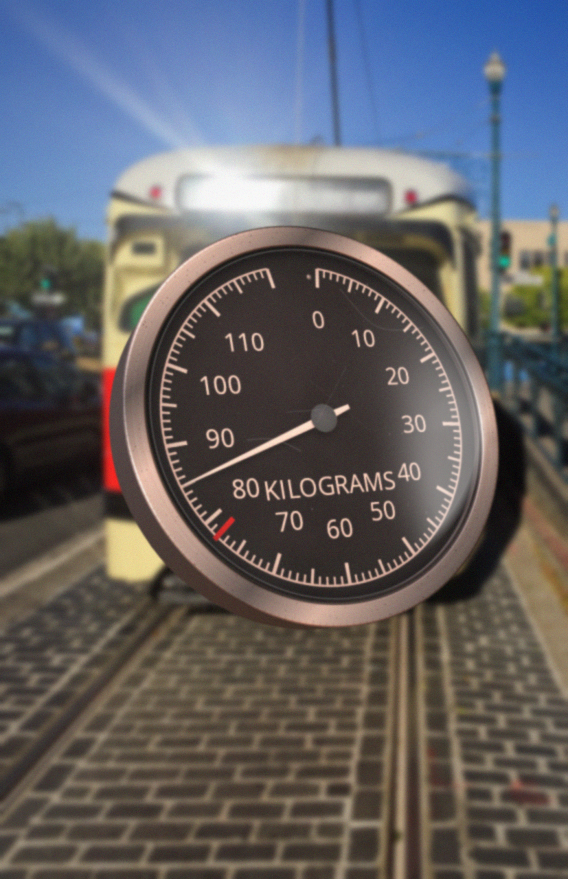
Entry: 85 kg
